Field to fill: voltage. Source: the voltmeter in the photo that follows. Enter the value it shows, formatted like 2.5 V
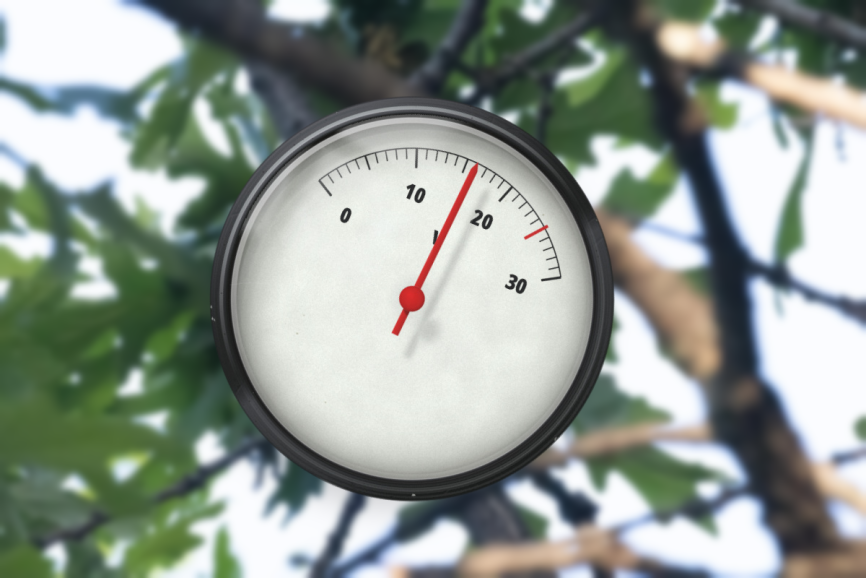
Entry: 16 V
